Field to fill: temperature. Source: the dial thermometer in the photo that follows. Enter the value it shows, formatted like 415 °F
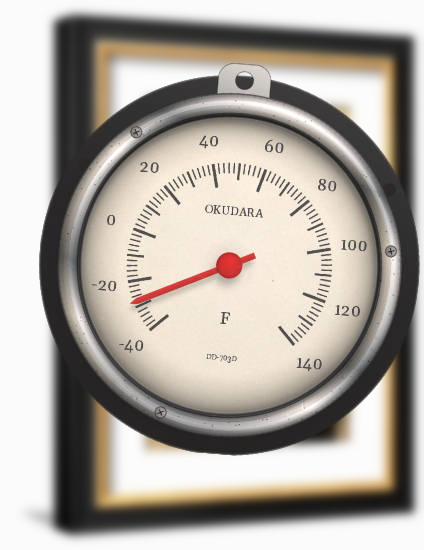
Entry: -28 °F
